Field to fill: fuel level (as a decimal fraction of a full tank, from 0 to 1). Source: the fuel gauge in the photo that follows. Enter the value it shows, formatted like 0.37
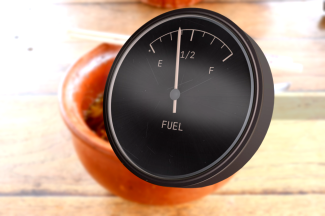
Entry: 0.375
